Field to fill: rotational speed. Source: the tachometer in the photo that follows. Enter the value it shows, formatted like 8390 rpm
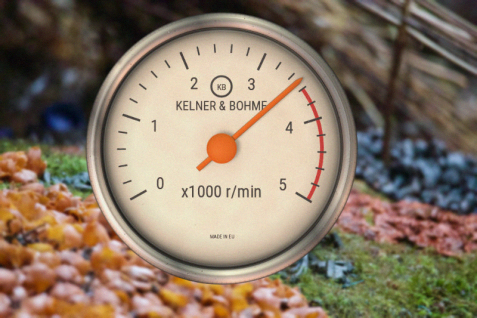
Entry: 3500 rpm
